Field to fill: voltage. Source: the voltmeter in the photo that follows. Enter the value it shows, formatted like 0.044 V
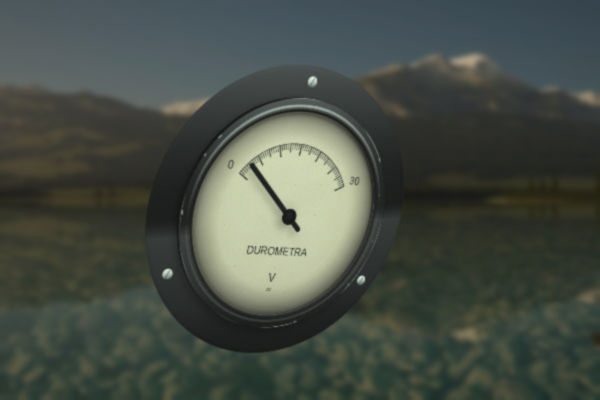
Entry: 2.5 V
